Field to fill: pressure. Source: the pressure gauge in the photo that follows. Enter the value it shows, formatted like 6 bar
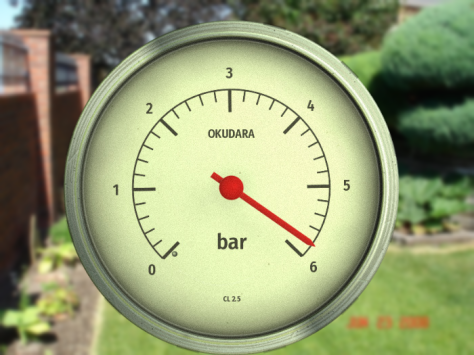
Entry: 5.8 bar
